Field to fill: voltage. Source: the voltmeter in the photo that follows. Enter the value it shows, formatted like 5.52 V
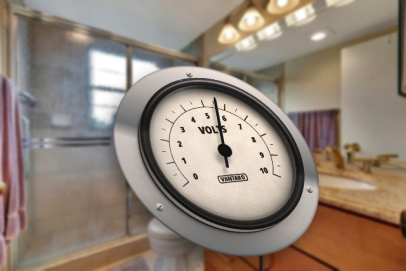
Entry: 5.5 V
